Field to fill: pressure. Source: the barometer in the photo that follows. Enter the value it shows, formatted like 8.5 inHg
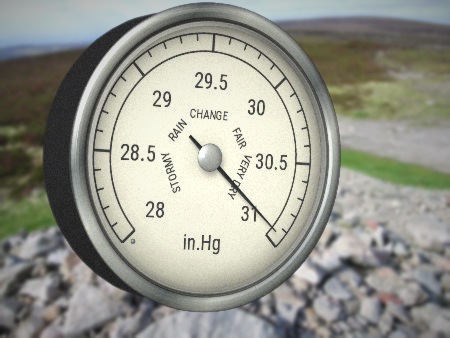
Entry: 30.95 inHg
